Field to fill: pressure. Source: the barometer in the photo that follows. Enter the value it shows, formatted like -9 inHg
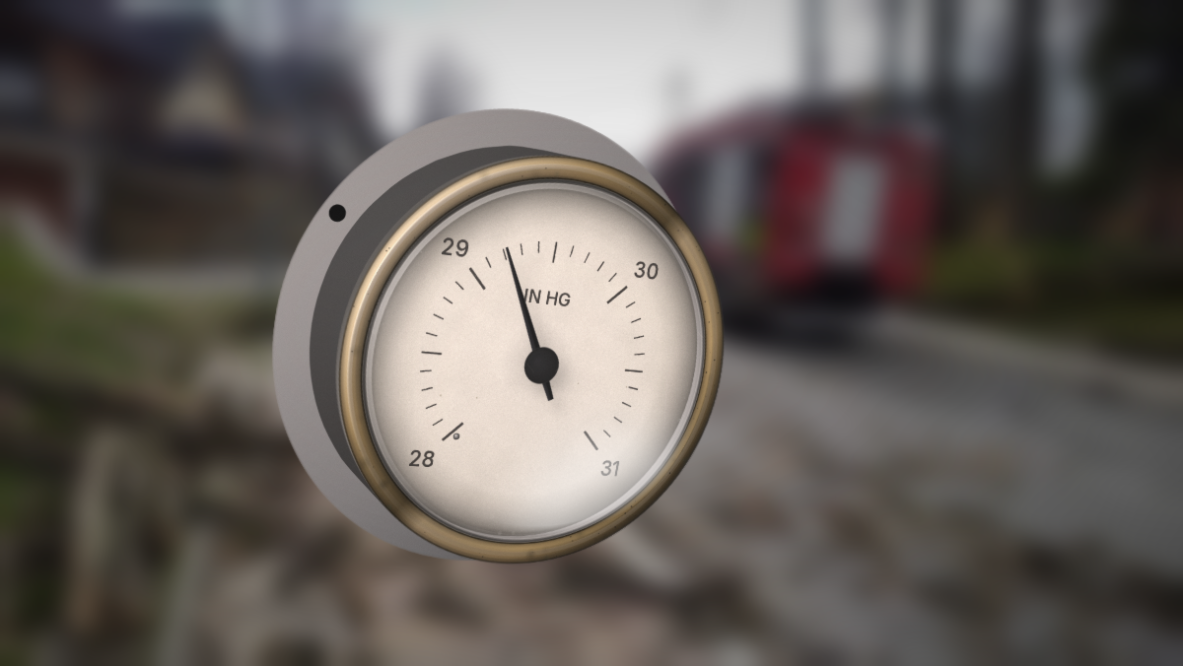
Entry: 29.2 inHg
